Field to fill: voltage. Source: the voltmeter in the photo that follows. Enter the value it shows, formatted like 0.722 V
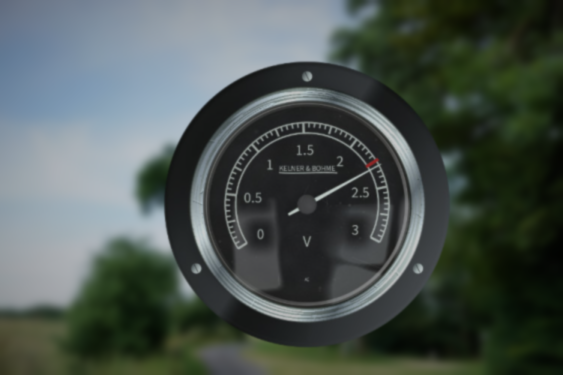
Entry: 2.3 V
